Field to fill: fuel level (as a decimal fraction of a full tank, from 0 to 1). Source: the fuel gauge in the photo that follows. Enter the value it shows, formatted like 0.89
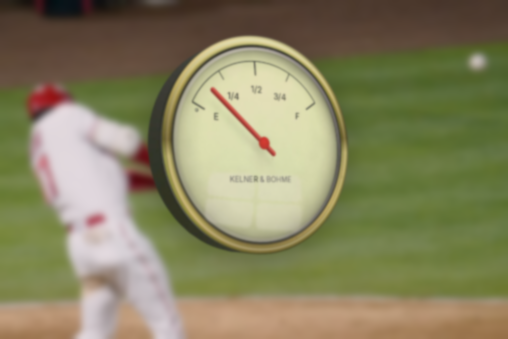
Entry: 0.125
